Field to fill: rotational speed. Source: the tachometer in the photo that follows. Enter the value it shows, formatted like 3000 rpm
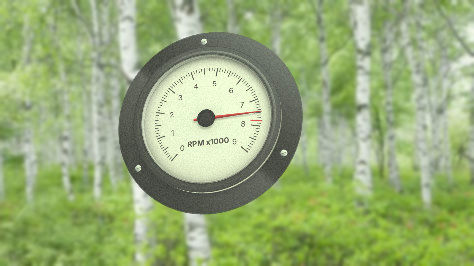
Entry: 7500 rpm
